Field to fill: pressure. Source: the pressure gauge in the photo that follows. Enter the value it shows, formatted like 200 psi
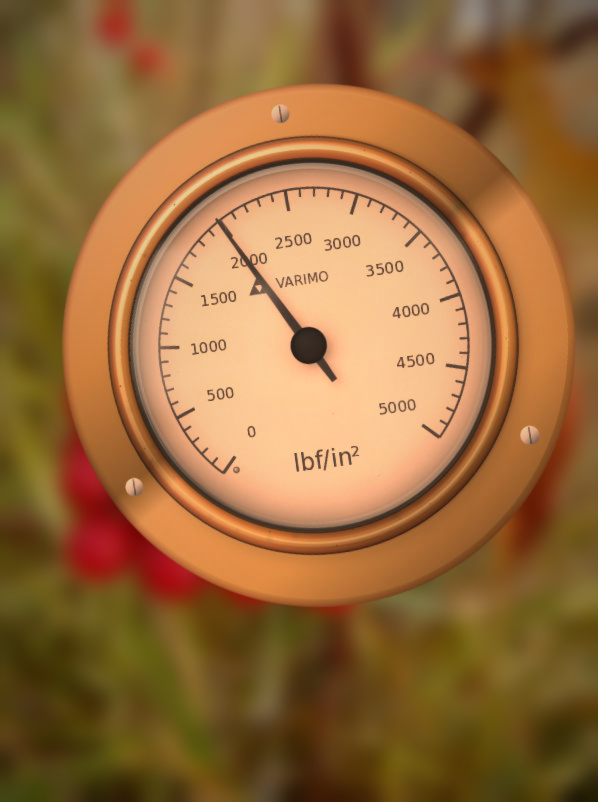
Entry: 2000 psi
